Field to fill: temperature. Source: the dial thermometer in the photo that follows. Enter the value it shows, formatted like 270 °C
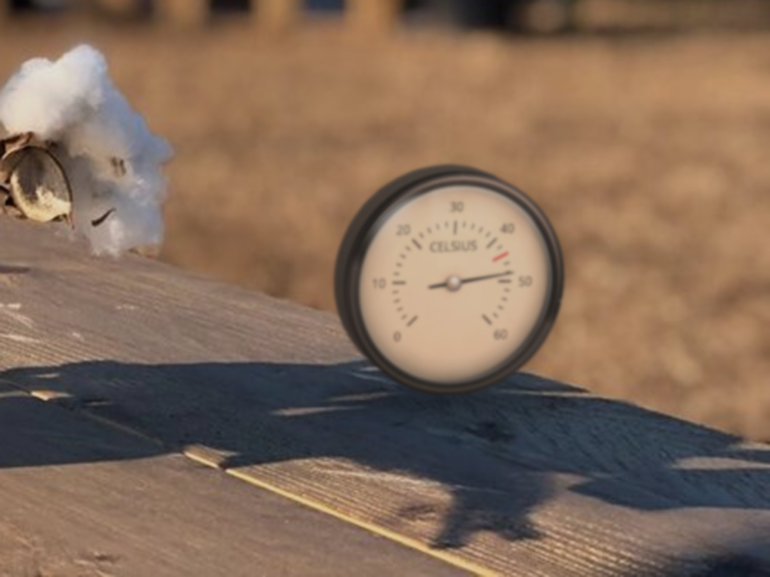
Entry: 48 °C
